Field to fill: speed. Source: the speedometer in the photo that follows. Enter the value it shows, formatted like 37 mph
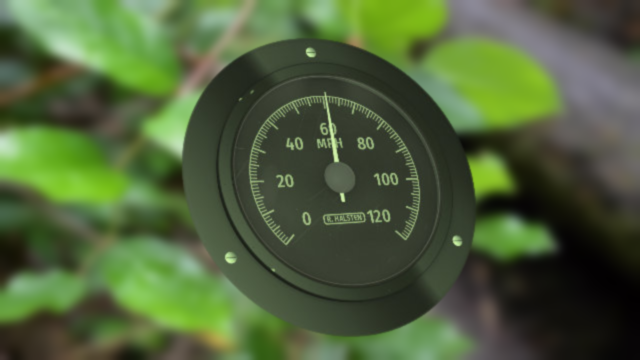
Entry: 60 mph
